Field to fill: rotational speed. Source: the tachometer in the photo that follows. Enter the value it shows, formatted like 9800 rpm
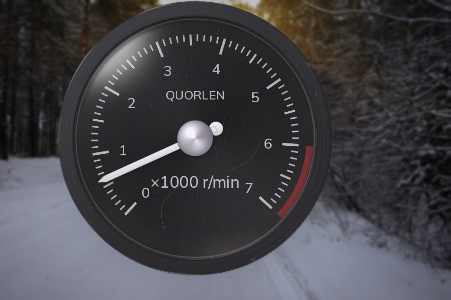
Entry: 600 rpm
